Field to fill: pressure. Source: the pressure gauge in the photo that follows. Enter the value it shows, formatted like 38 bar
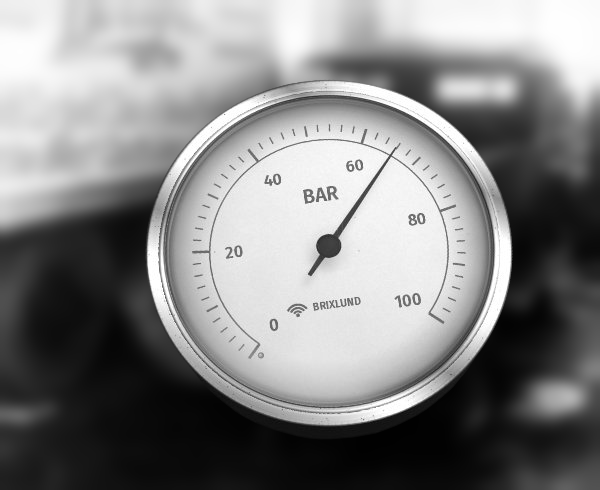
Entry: 66 bar
